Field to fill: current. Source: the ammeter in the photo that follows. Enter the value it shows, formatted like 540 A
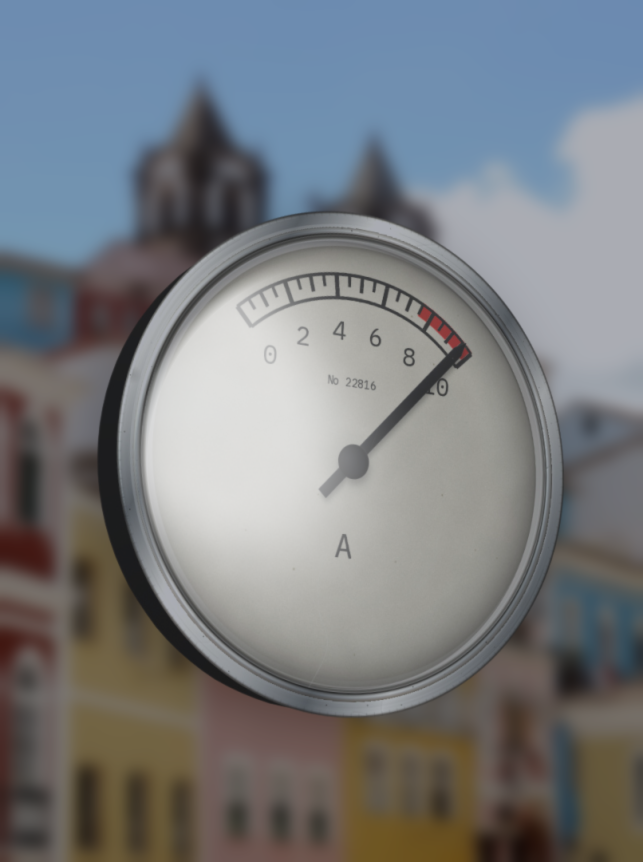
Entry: 9.5 A
